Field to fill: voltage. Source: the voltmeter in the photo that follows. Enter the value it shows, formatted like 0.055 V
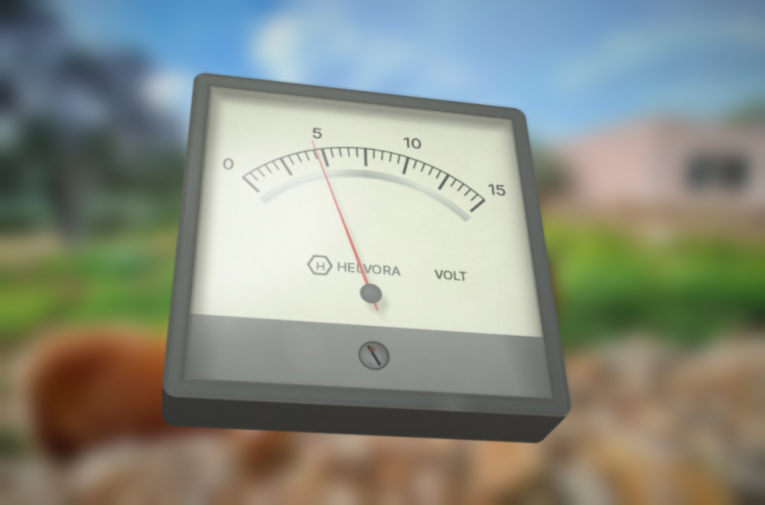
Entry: 4.5 V
